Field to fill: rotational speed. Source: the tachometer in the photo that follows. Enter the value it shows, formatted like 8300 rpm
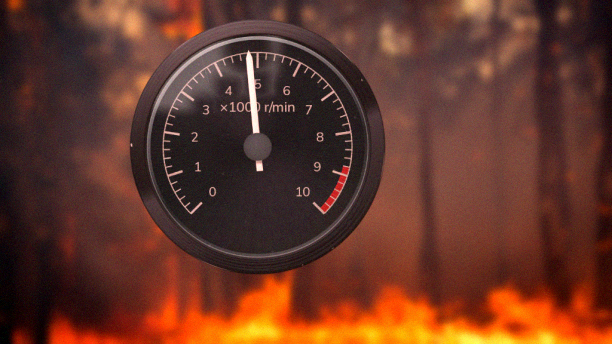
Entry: 4800 rpm
